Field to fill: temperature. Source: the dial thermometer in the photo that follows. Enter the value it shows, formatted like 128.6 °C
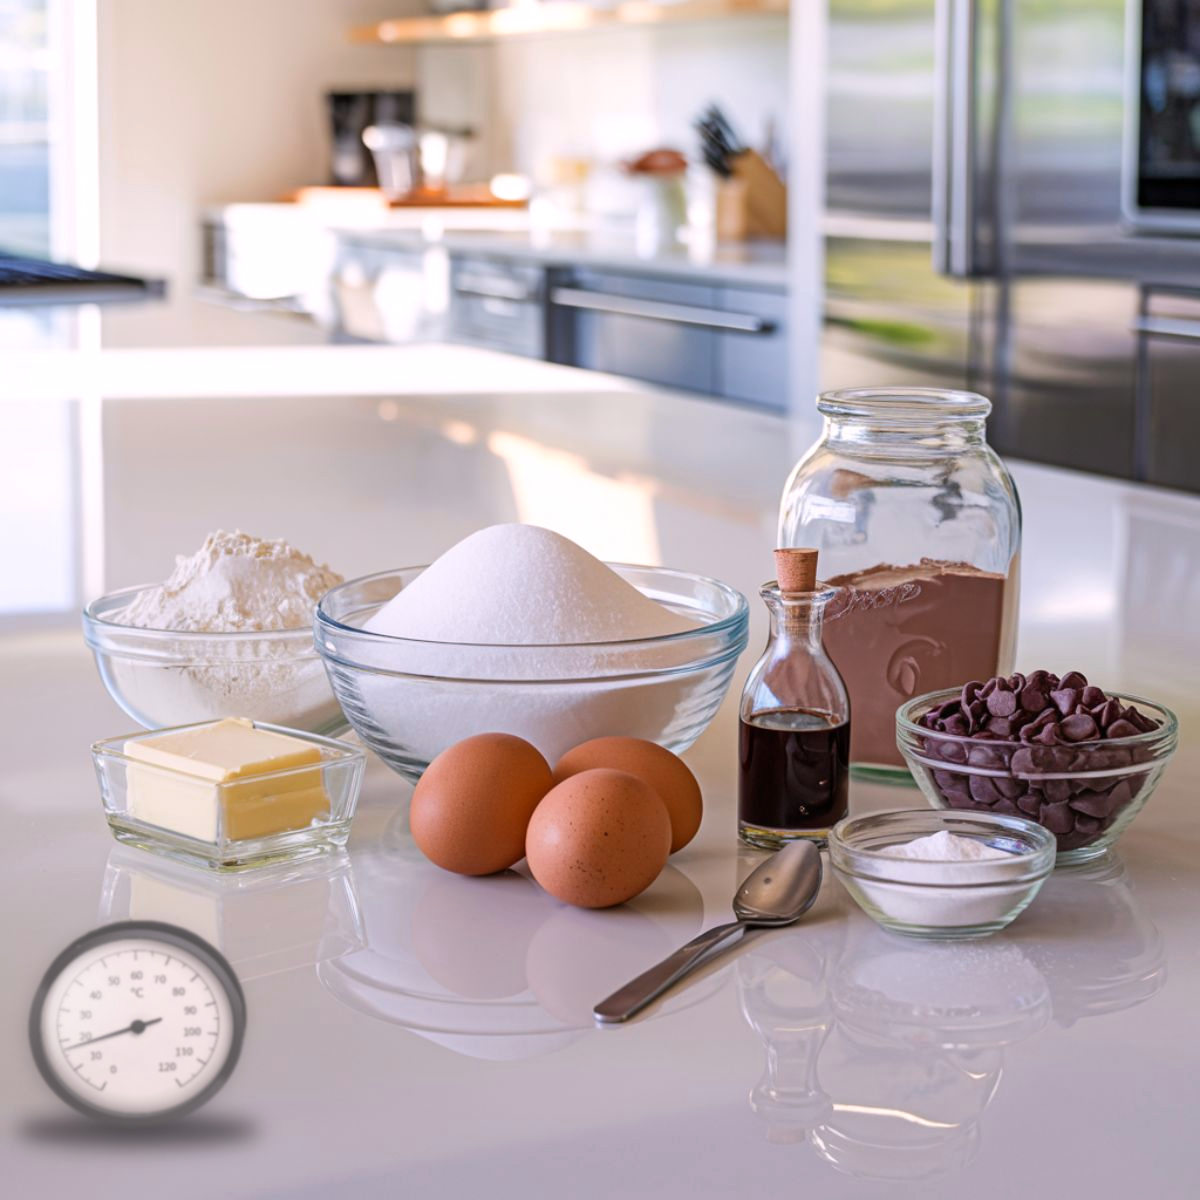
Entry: 17.5 °C
